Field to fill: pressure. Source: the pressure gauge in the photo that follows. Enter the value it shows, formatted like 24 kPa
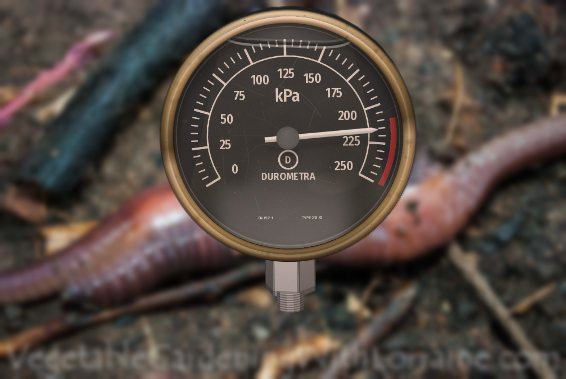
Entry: 215 kPa
